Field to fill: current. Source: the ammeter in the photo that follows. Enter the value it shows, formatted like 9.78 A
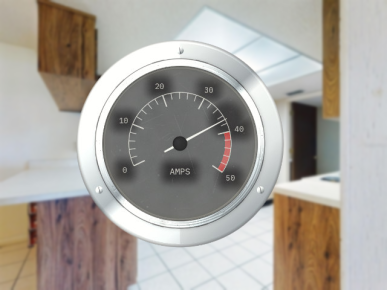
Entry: 37 A
